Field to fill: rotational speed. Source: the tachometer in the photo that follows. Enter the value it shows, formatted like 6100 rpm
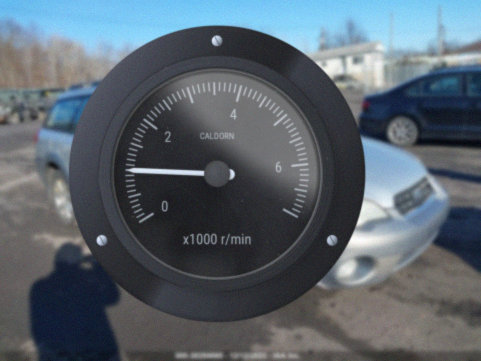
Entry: 1000 rpm
